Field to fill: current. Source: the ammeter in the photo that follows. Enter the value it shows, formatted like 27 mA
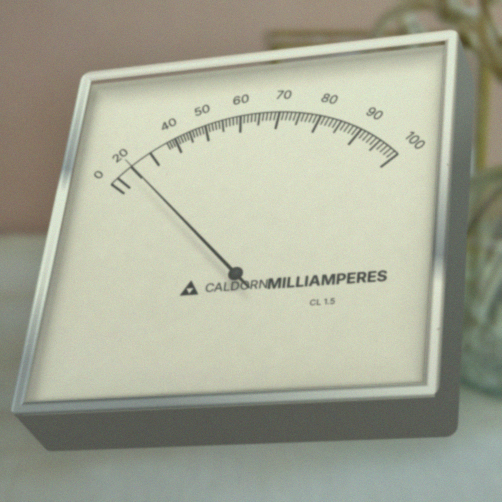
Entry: 20 mA
